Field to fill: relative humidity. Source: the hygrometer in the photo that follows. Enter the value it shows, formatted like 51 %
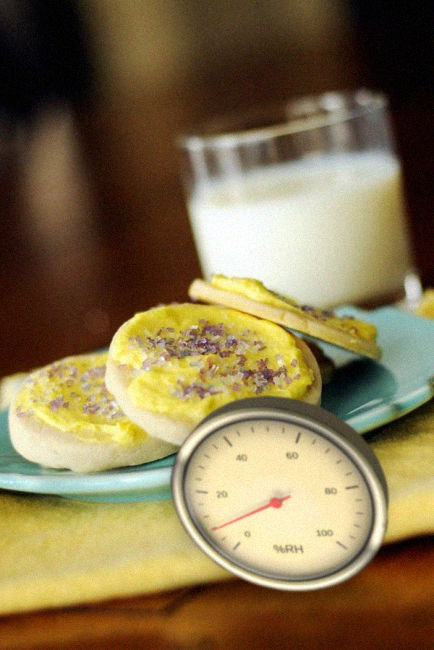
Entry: 8 %
